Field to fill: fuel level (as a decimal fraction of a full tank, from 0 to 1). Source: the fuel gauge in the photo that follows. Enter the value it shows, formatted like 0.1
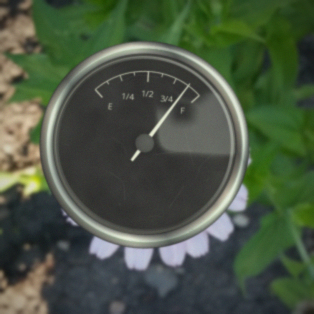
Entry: 0.875
